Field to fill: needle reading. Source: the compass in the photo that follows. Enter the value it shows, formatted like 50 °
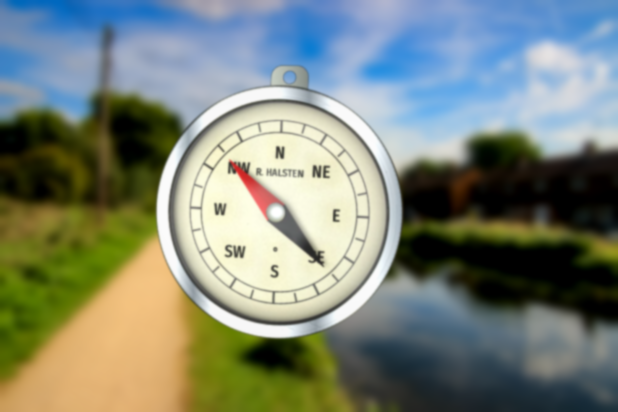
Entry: 315 °
